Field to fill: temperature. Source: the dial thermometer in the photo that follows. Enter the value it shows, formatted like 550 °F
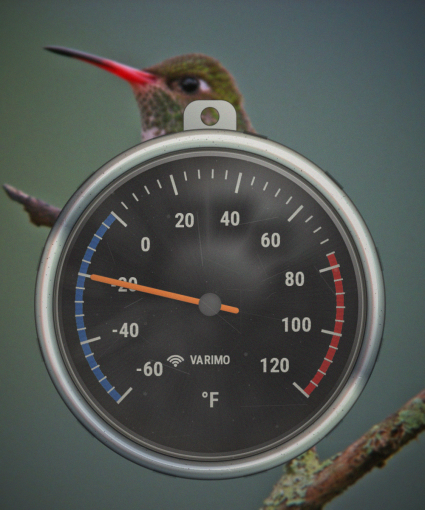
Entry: -20 °F
